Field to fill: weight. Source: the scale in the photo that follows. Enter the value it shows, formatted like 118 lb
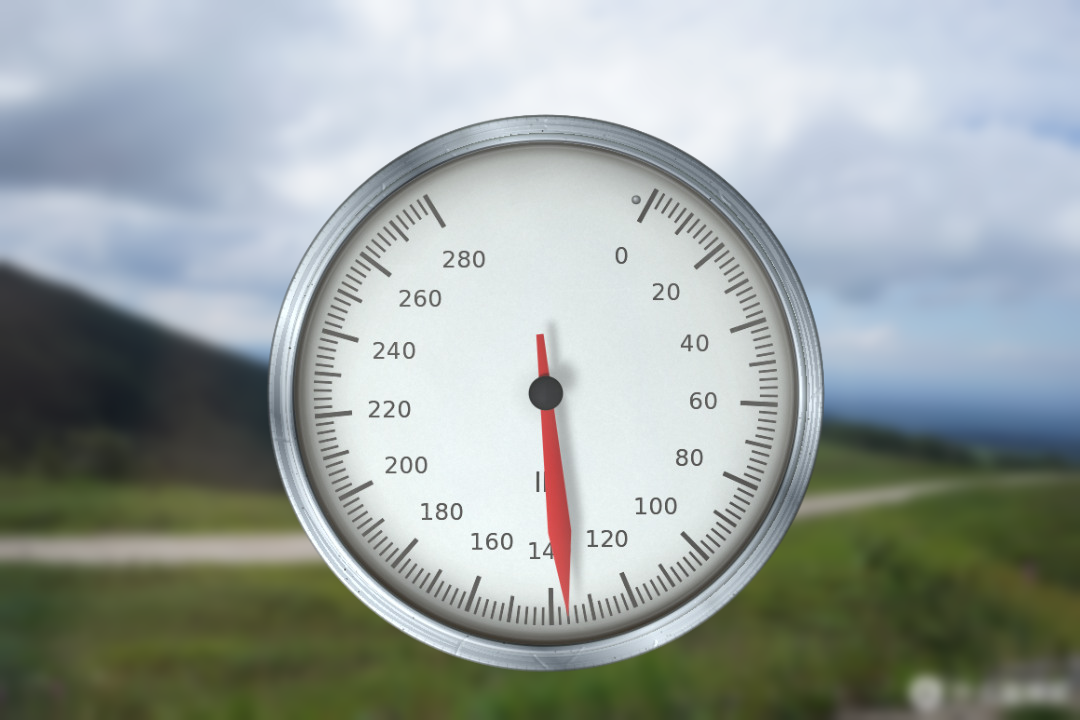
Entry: 136 lb
